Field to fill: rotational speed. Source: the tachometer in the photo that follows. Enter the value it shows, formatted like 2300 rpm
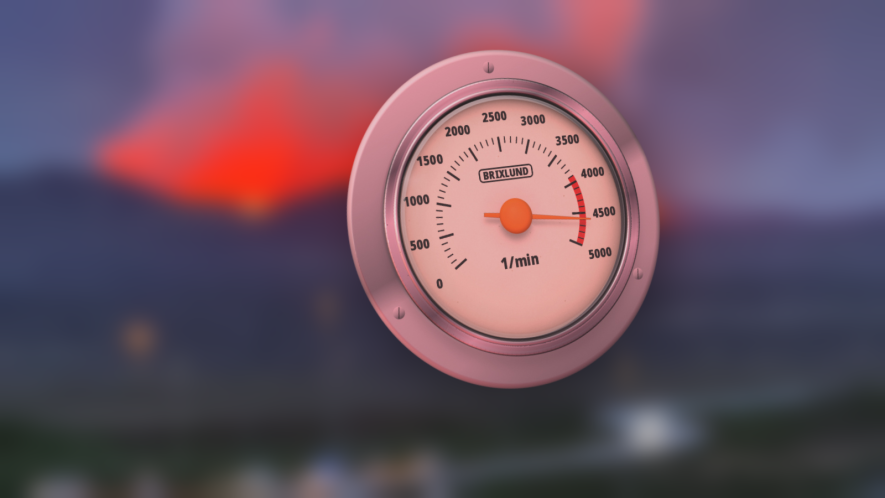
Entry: 4600 rpm
